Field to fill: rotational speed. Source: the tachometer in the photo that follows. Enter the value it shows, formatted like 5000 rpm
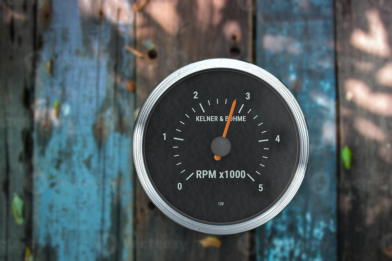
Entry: 2800 rpm
